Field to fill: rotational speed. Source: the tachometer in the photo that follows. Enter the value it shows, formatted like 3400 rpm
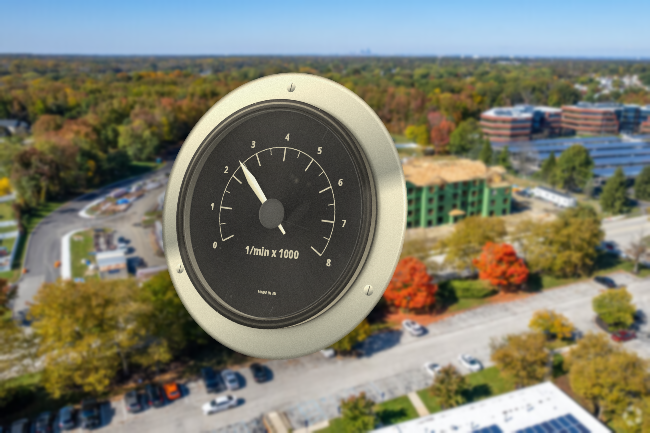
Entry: 2500 rpm
